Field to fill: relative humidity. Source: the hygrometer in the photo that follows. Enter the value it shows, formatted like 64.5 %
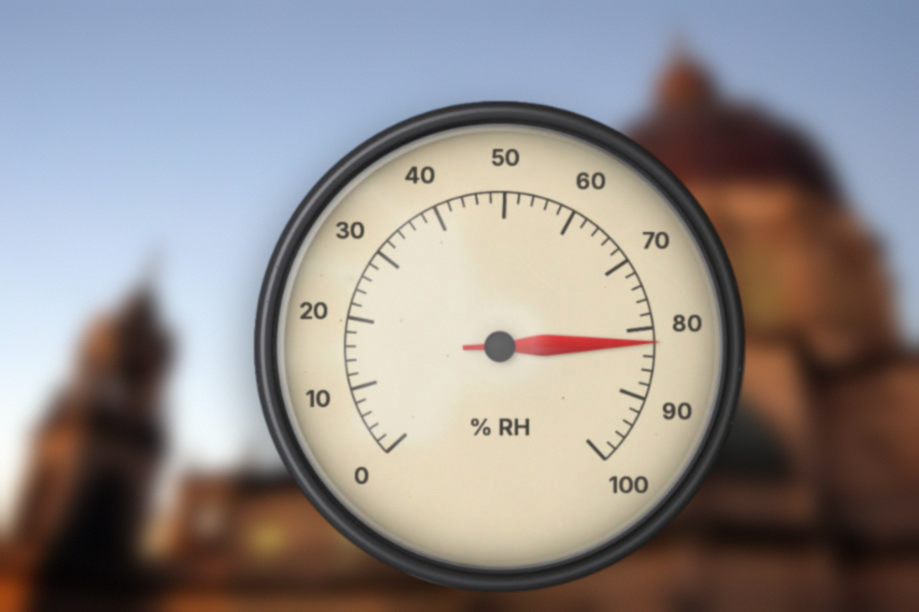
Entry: 82 %
